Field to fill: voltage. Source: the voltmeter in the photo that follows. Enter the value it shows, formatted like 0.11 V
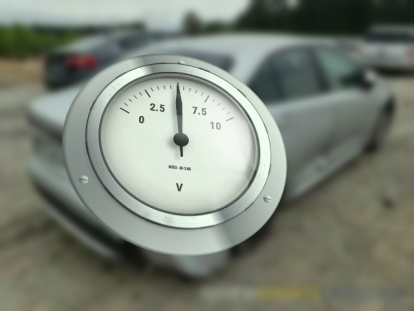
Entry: 5 V
